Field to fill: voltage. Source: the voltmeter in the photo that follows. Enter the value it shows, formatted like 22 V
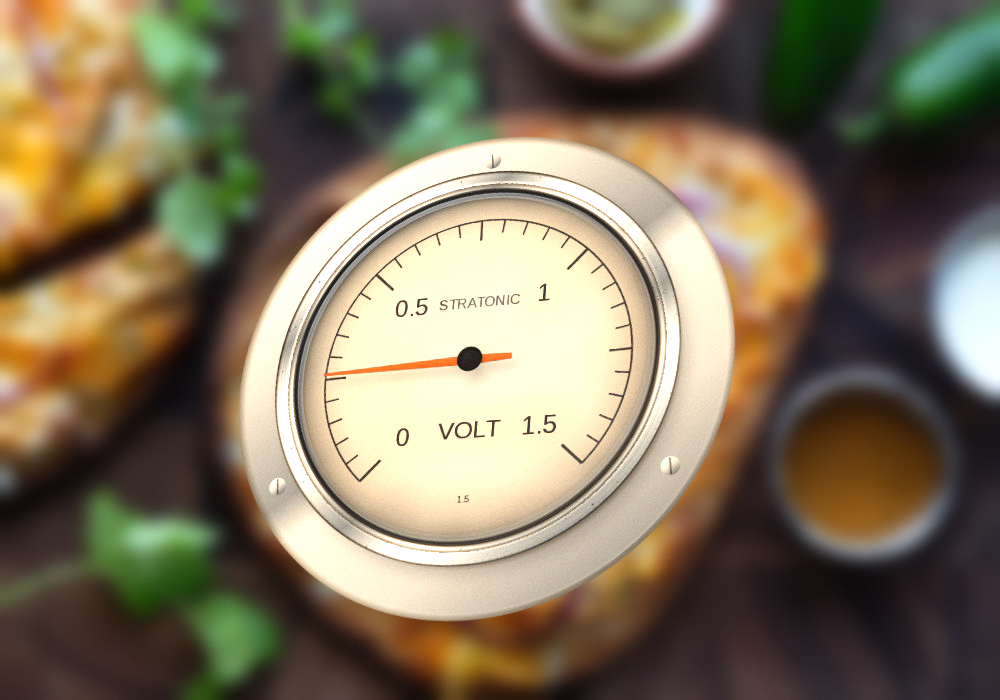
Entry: 0.25 V
